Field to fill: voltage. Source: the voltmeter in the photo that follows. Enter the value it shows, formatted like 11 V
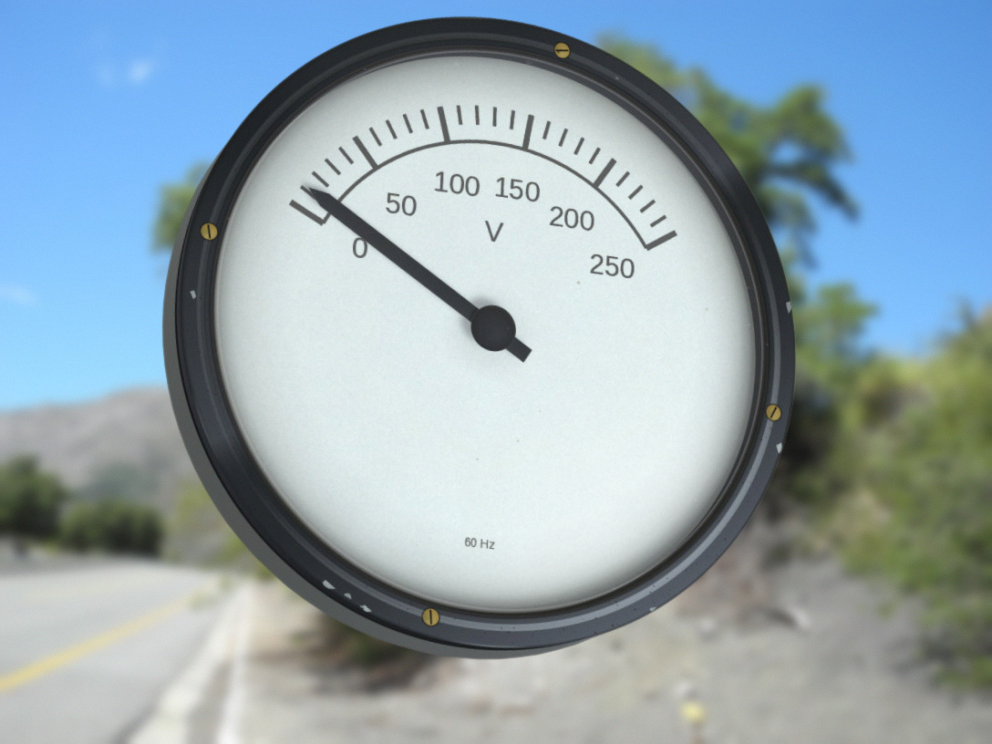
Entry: 10 V
